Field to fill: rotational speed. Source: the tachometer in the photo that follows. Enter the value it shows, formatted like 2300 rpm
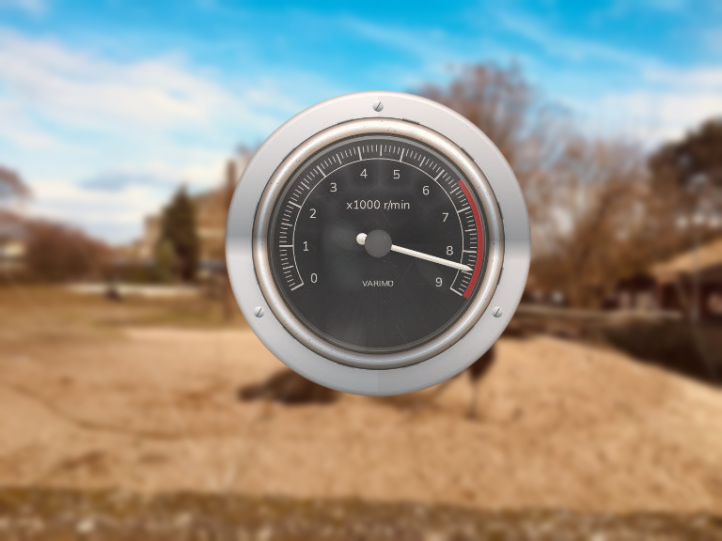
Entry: 8400 rpm
